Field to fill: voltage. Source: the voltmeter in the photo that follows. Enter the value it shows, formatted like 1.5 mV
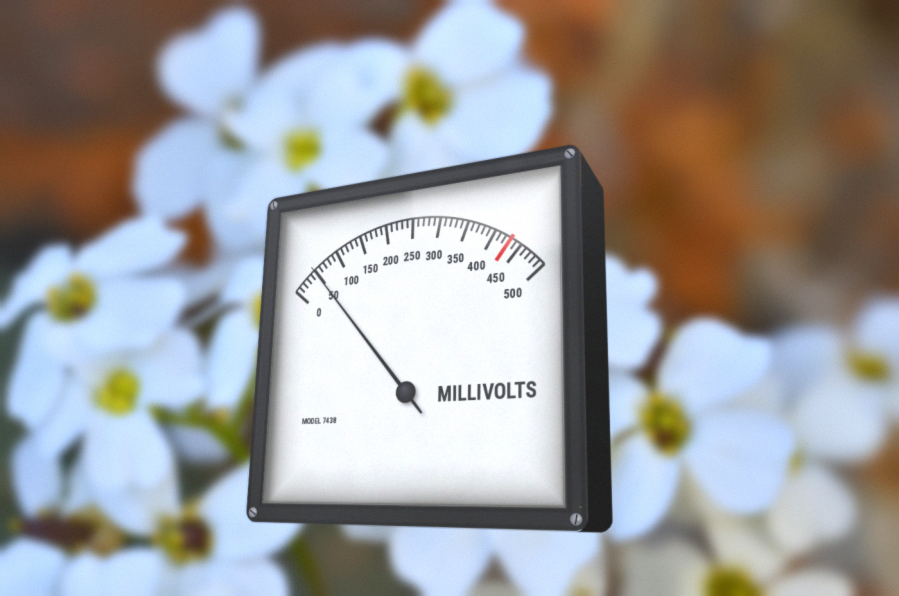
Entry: 50 mV
